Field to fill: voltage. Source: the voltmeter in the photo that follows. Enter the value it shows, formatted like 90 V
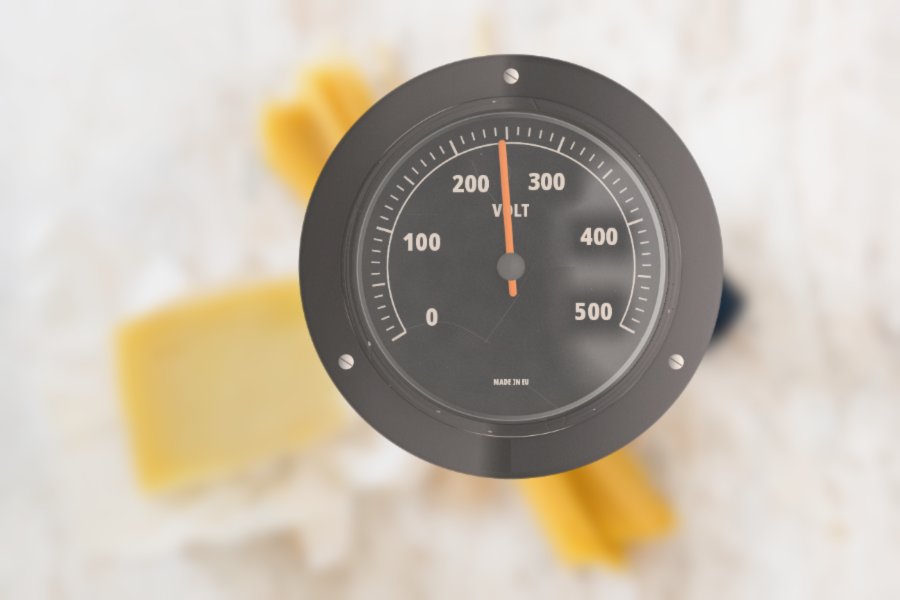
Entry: 245 V
